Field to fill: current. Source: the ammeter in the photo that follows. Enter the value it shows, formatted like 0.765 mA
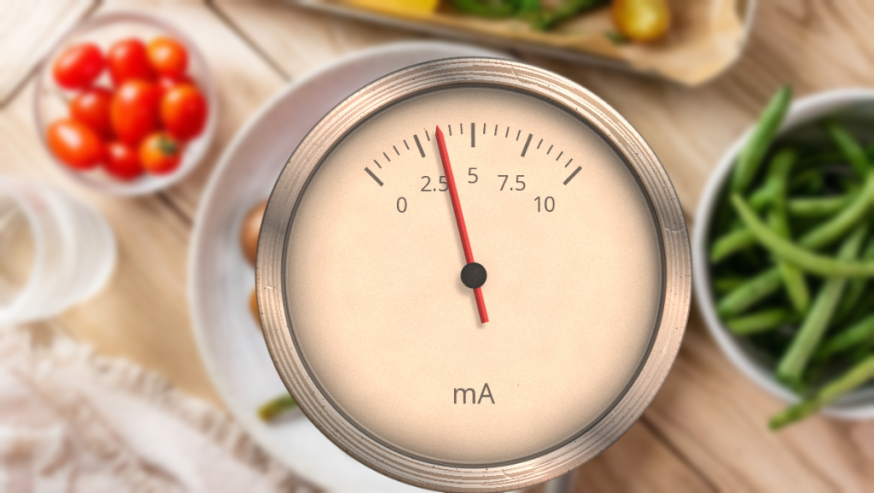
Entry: 3.5 mA
